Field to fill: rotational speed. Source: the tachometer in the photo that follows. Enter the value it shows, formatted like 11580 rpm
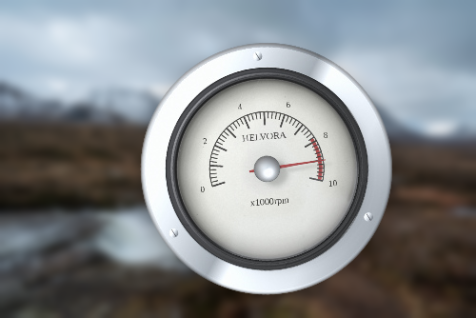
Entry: 9000 rpm
